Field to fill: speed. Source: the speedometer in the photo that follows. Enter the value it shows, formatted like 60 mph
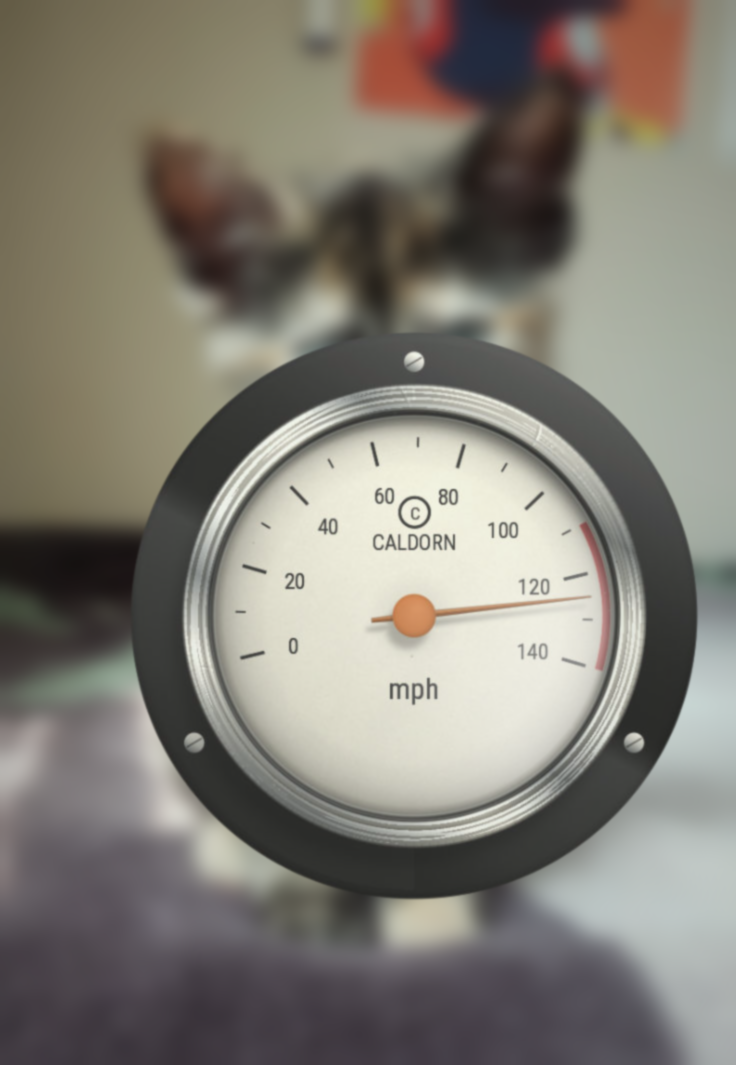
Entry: 125 mph
